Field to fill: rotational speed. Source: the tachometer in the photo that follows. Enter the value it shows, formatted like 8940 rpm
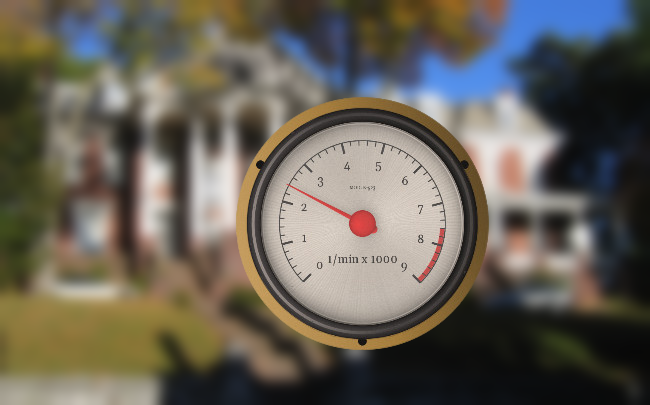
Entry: 2400 rpm
